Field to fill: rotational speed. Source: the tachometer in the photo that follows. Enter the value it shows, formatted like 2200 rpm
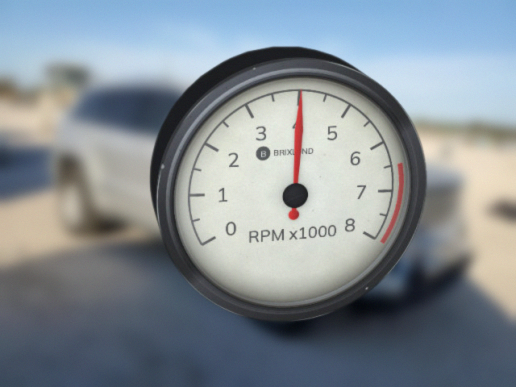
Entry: 4000 rpm
